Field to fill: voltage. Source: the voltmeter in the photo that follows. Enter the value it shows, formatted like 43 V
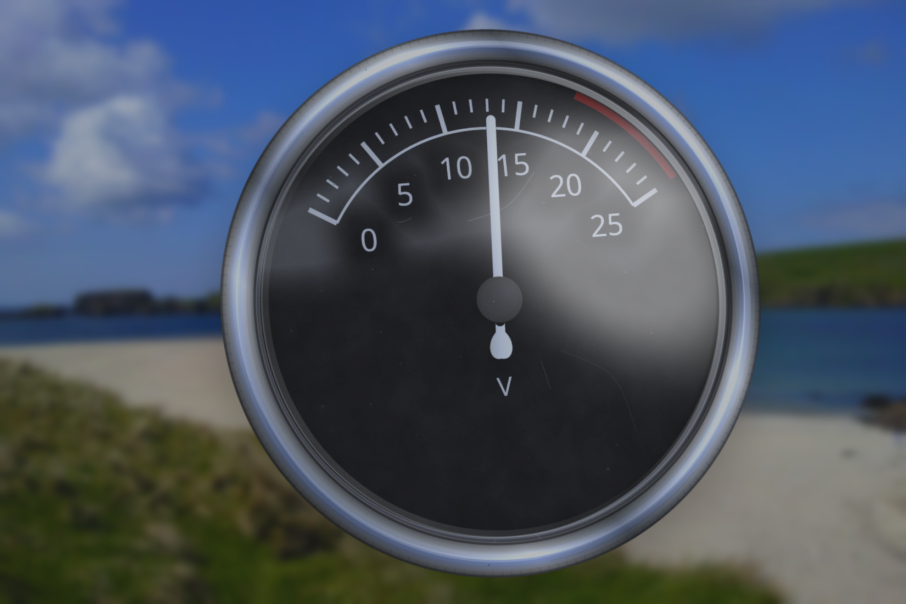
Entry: 13 V
